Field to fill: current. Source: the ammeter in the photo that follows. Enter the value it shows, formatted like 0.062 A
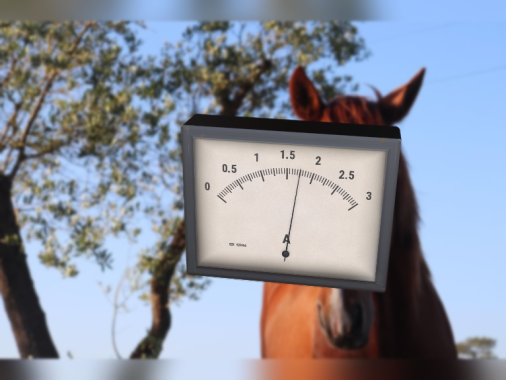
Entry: 1.75 A
